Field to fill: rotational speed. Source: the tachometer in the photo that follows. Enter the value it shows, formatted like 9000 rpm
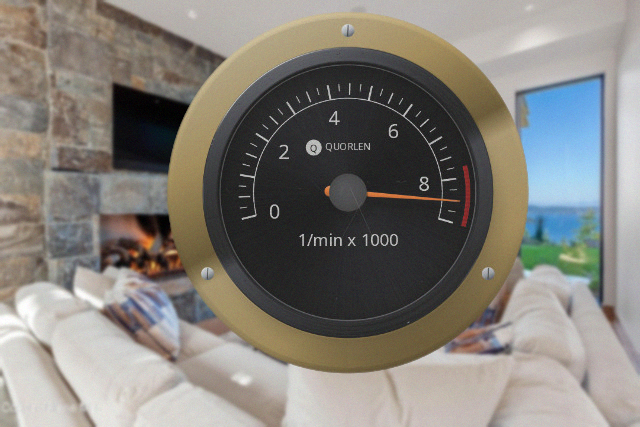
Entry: 8500 rpm
